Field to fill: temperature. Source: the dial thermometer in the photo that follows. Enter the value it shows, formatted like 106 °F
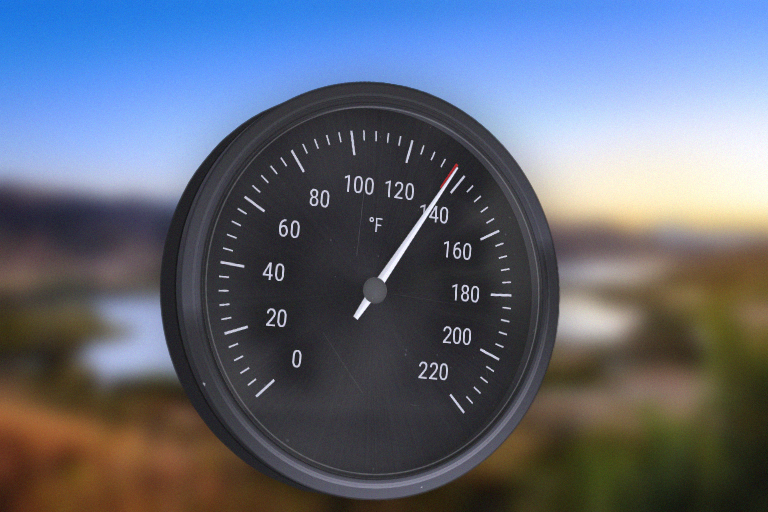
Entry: 136 °F
